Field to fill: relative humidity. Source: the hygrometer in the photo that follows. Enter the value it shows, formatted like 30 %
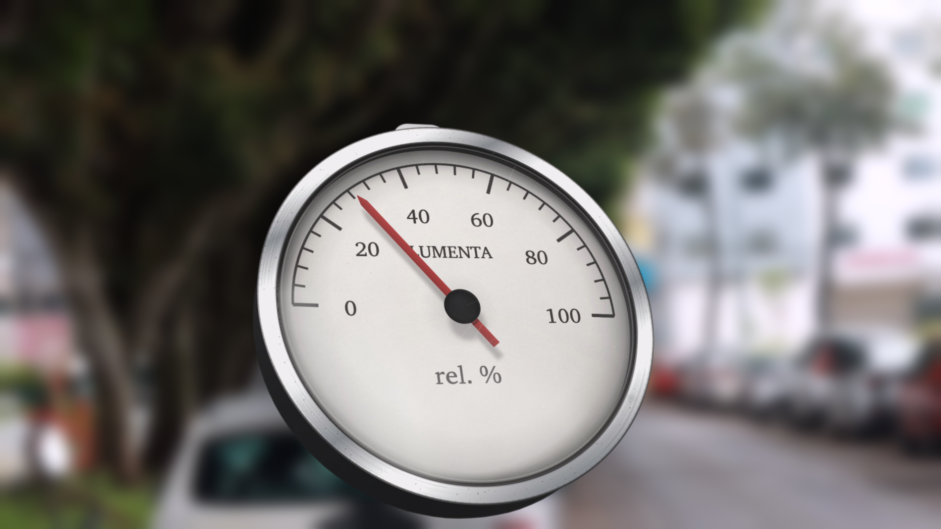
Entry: 28 %
